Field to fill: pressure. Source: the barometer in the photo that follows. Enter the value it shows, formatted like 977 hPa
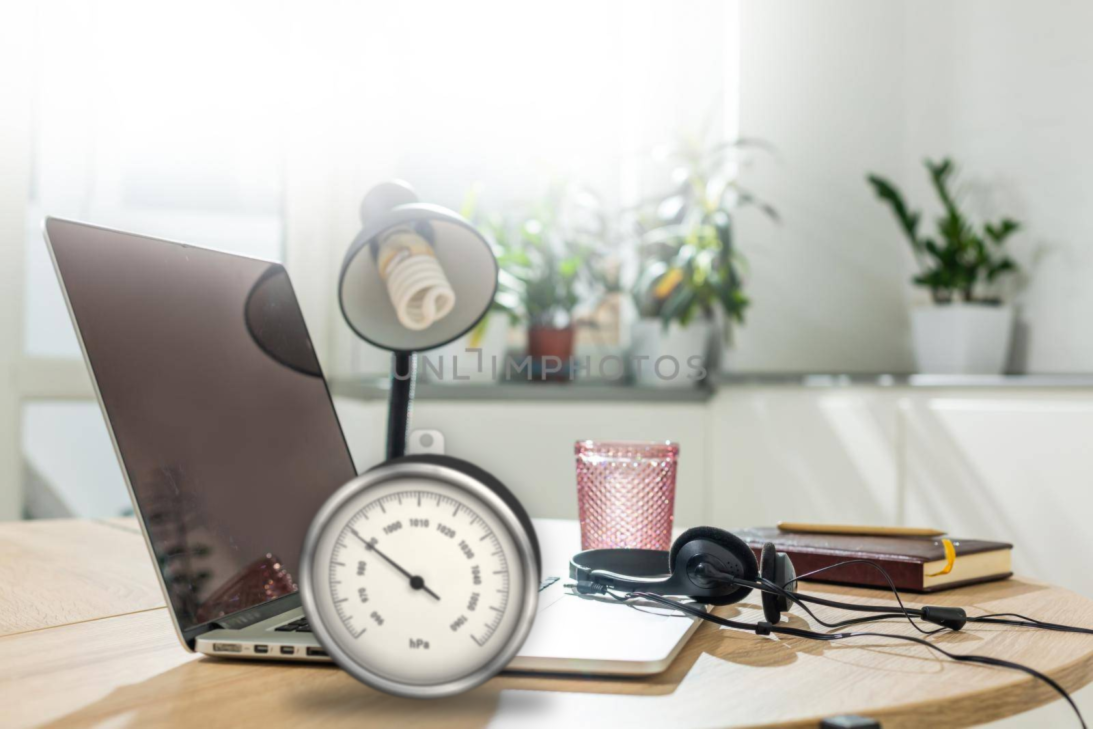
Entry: 990 hPa
